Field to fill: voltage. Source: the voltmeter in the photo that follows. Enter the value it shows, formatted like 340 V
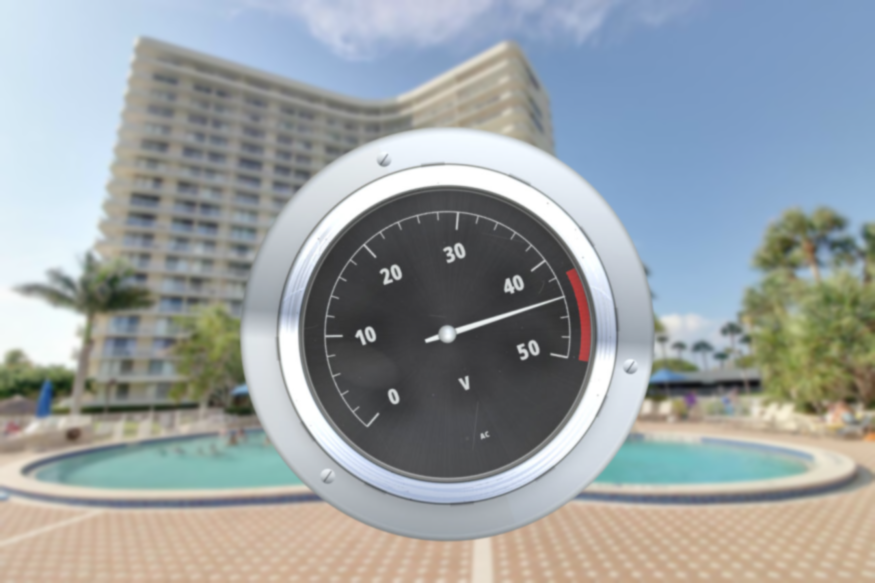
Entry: 44 V
